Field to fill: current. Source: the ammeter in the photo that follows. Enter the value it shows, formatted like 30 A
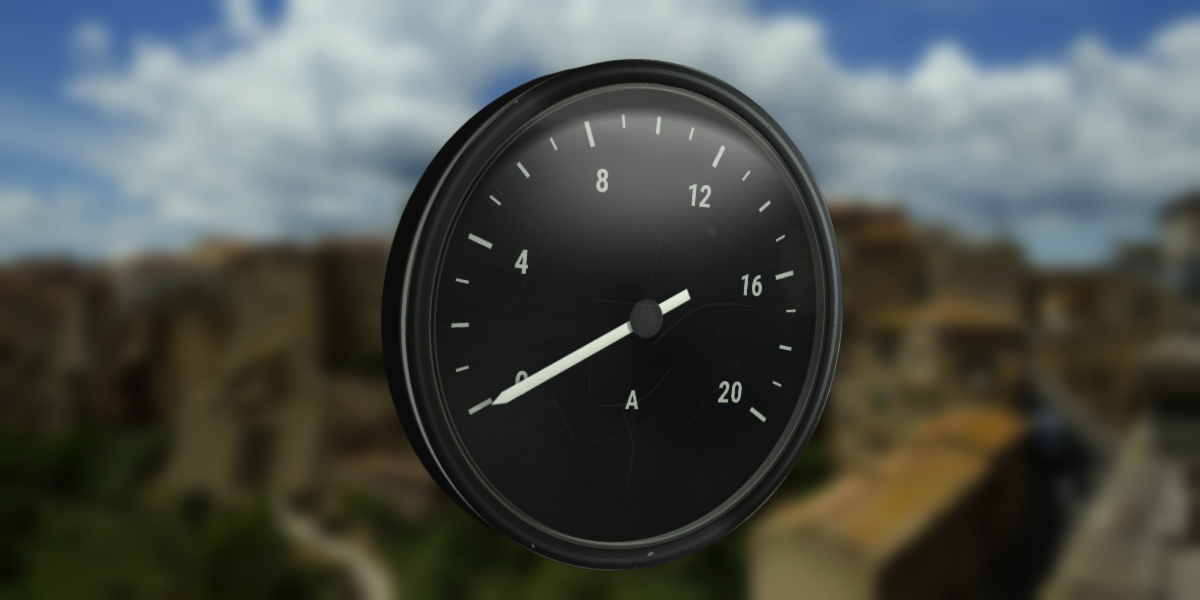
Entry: 0 A
